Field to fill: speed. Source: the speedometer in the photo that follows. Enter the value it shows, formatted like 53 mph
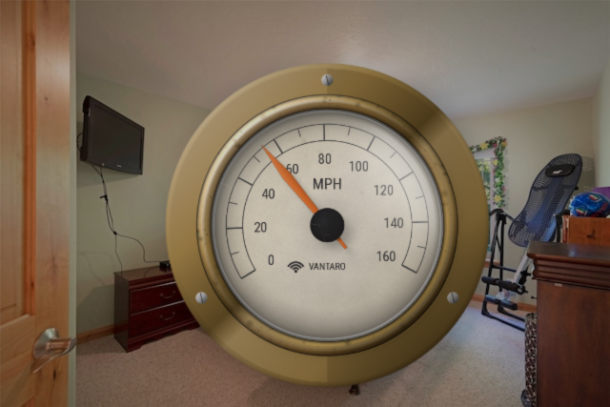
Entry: 55 mph
